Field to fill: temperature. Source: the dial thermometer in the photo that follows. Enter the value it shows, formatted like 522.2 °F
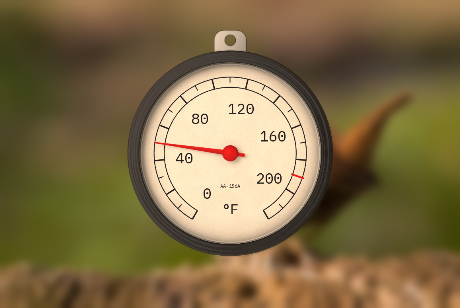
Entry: 50 °F
